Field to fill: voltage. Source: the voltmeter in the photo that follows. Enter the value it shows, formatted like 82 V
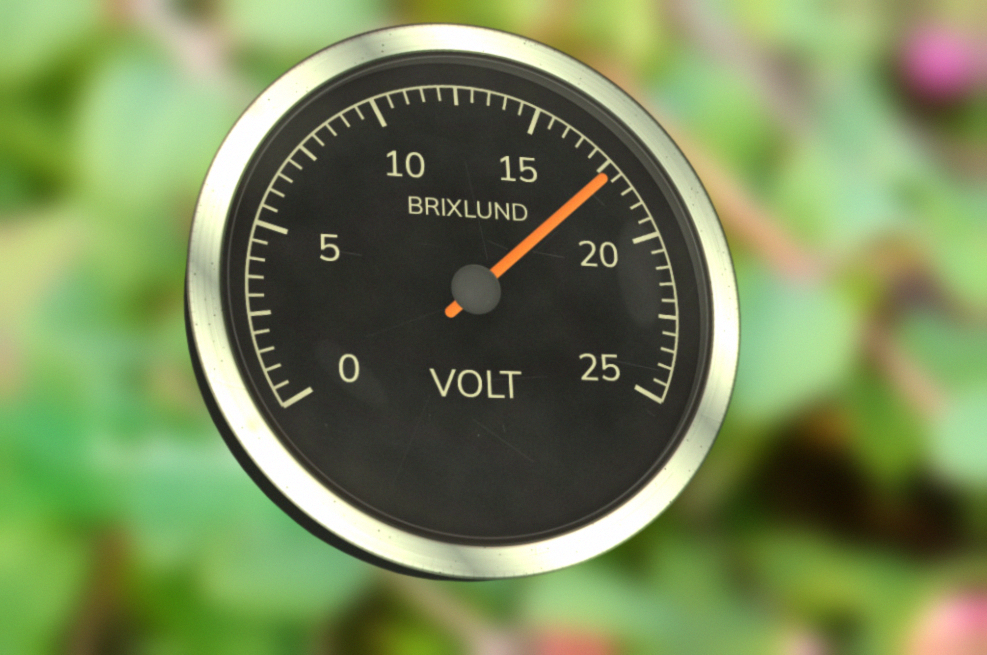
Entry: 17.75 V
